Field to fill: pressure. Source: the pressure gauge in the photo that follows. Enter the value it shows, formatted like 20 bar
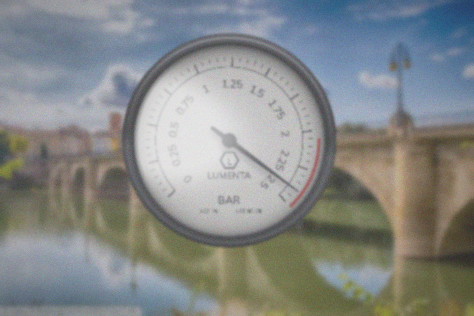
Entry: 2.4 bar
